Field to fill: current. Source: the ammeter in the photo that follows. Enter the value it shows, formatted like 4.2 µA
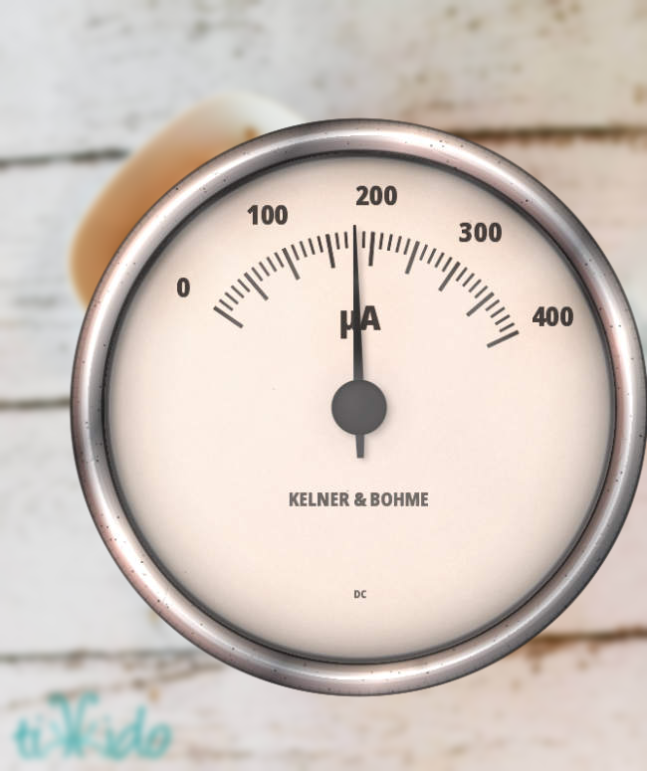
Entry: 180 µA
